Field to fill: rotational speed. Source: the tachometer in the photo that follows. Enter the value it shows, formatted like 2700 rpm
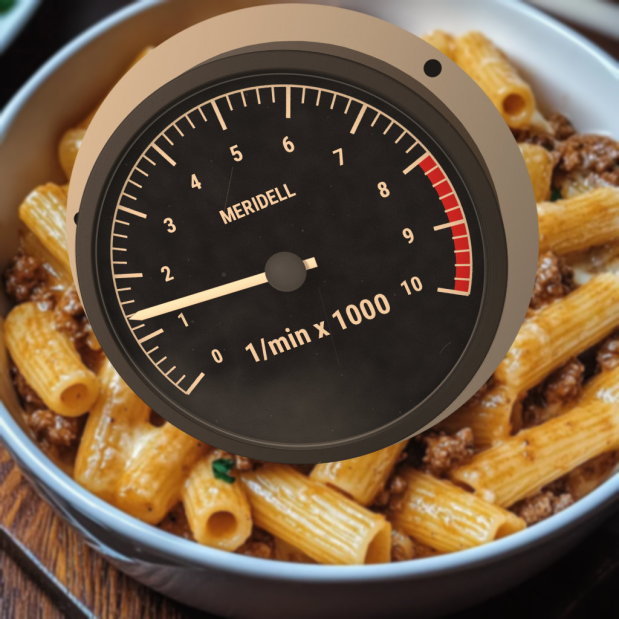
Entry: 1400 rpm
